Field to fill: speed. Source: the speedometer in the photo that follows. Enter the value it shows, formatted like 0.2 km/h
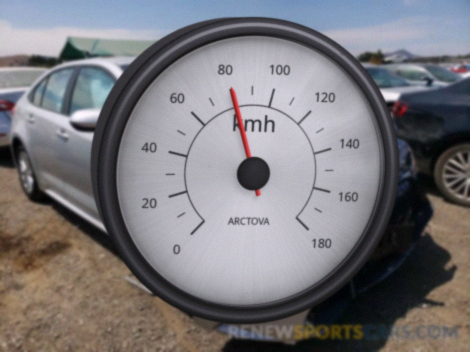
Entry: 80 km/h
